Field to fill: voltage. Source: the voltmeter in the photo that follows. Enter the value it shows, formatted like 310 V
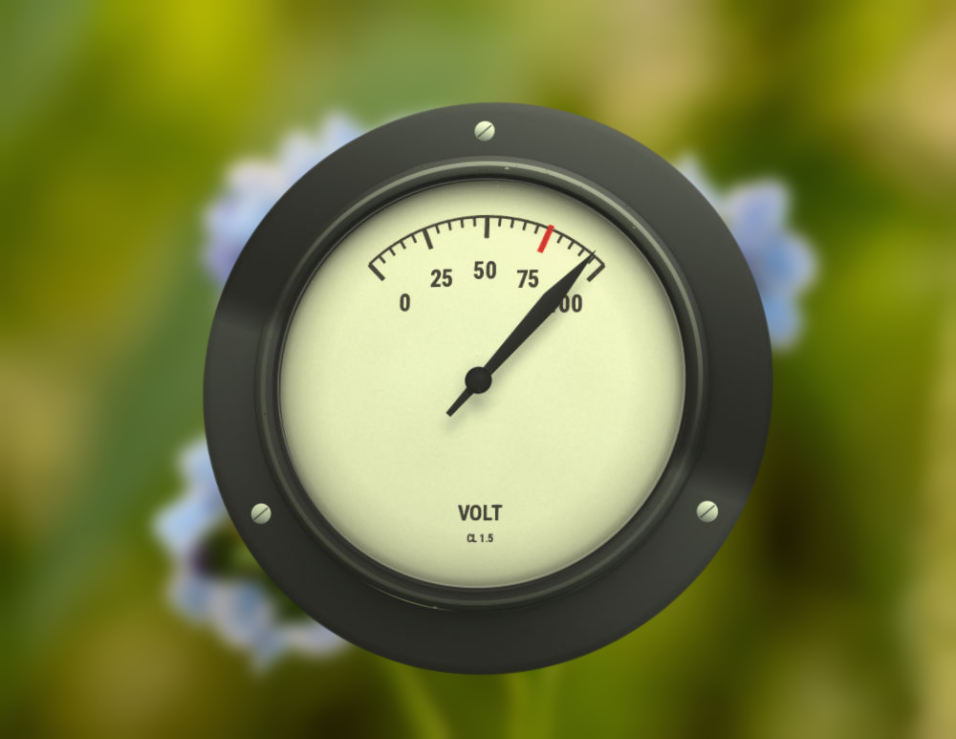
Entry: 95 V
